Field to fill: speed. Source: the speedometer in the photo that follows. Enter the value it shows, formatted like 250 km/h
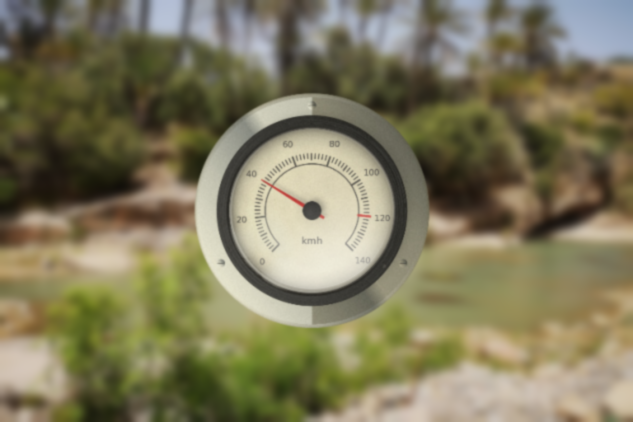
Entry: 40 km/h
